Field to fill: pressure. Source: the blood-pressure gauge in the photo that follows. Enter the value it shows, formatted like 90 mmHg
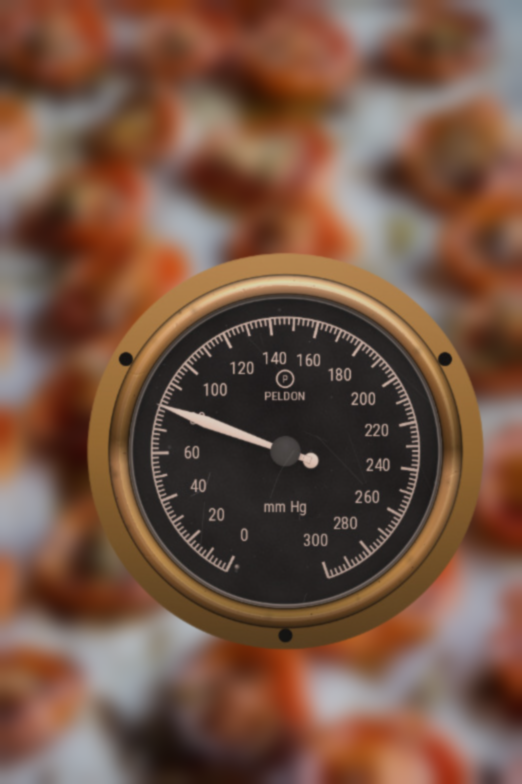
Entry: 80 mmHg
